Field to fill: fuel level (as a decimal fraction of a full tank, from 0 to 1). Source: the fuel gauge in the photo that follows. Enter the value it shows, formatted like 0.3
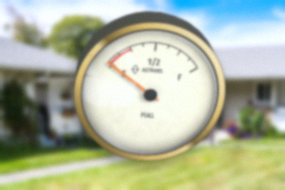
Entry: 0
